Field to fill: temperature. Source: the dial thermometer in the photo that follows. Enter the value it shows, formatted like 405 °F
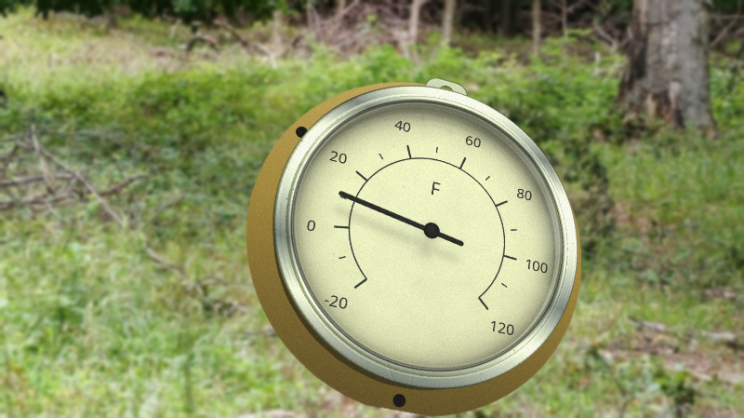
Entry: 10 °F
